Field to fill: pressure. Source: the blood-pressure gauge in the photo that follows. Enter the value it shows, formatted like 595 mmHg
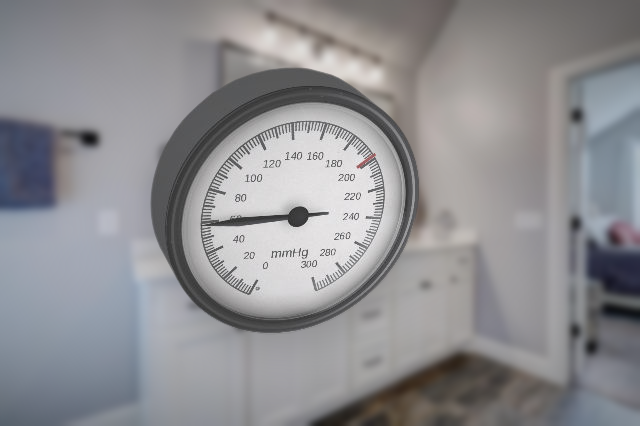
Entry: 60 mmHg
